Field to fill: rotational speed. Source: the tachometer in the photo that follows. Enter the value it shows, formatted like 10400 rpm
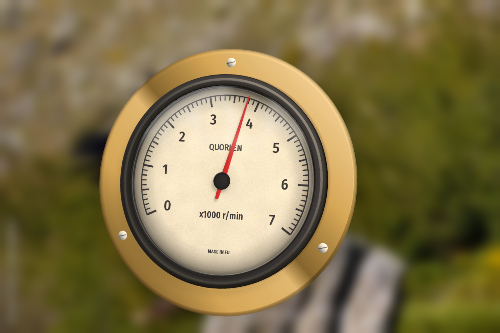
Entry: 3800 rpm
